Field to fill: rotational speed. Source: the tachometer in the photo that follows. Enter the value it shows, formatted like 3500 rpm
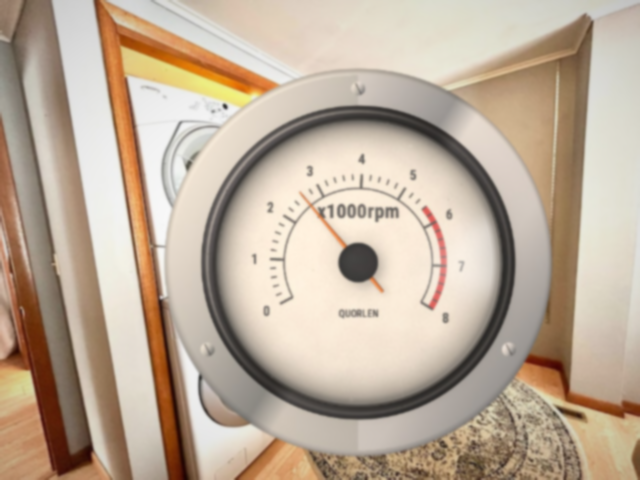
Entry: 2600 rpm
